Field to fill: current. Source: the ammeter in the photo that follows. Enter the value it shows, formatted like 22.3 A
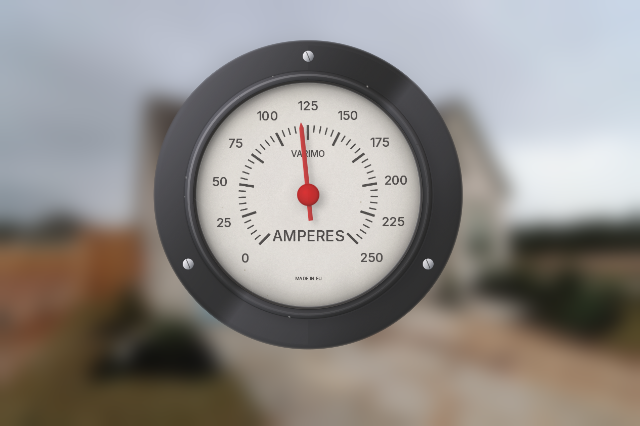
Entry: 120 A
